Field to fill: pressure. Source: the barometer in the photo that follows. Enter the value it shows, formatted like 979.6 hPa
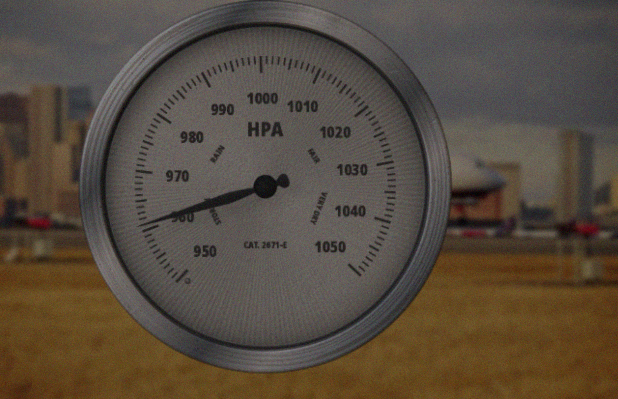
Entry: 961 hPa
